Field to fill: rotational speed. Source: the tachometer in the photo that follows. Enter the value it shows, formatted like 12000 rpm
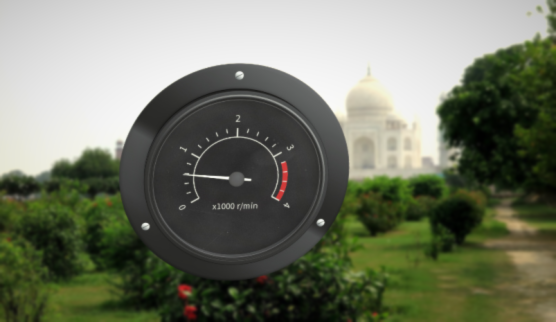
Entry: 600 rpm
